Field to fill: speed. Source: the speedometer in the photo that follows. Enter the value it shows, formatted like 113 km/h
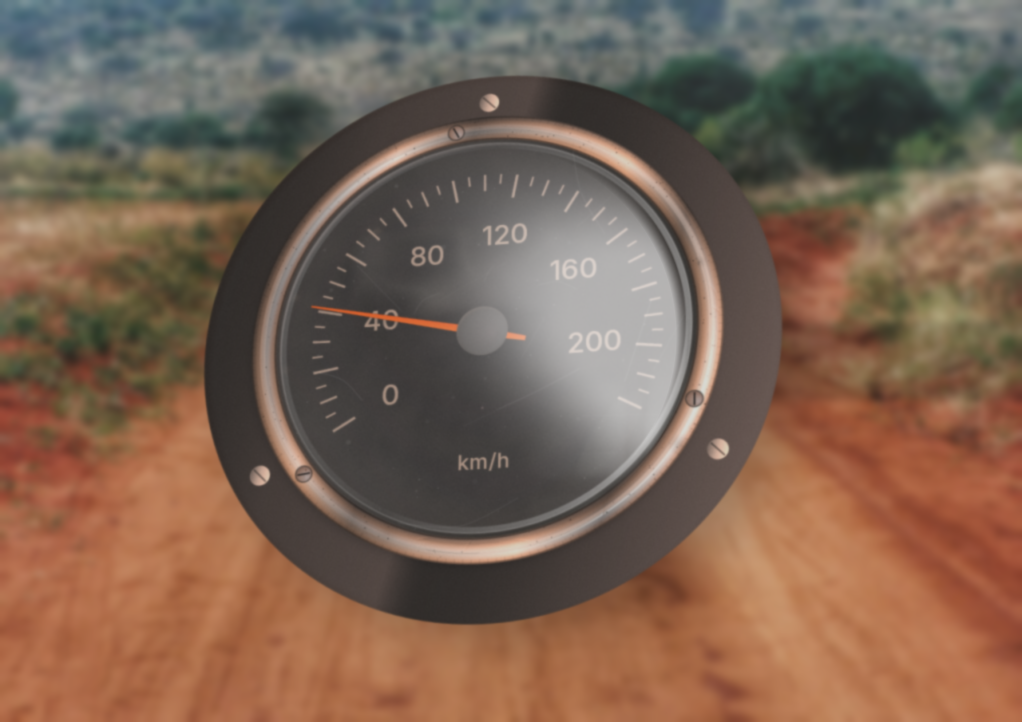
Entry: 40 km/h
